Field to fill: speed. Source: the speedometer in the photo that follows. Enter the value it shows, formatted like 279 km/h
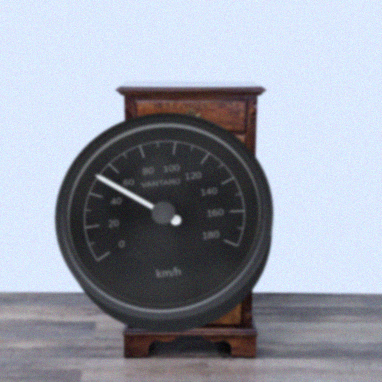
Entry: 50 km/h
